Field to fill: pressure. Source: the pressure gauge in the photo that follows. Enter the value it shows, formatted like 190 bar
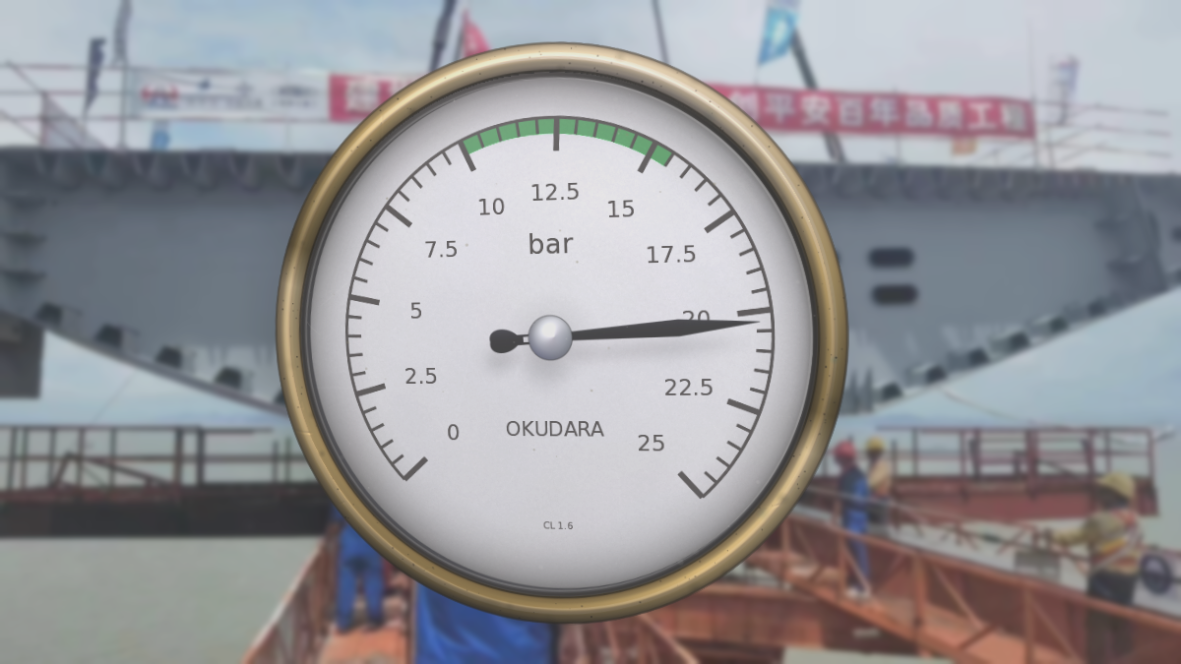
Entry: 20.25 bar
